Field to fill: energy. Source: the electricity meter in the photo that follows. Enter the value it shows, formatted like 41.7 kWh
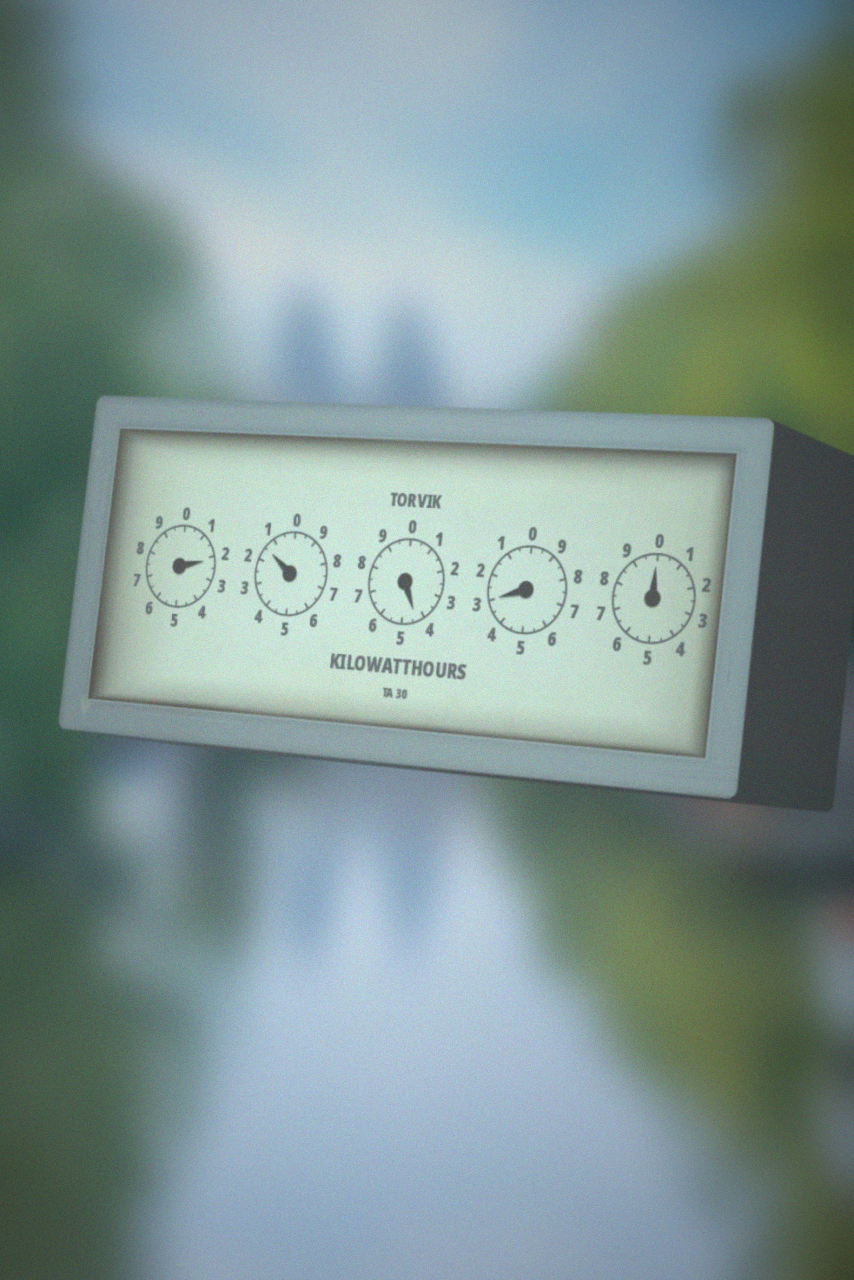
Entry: 21430 kWh
